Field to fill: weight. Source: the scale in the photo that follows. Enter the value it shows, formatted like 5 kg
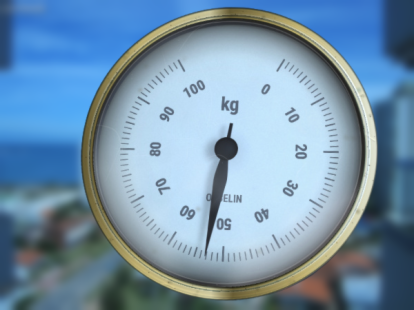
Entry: 53 kg
